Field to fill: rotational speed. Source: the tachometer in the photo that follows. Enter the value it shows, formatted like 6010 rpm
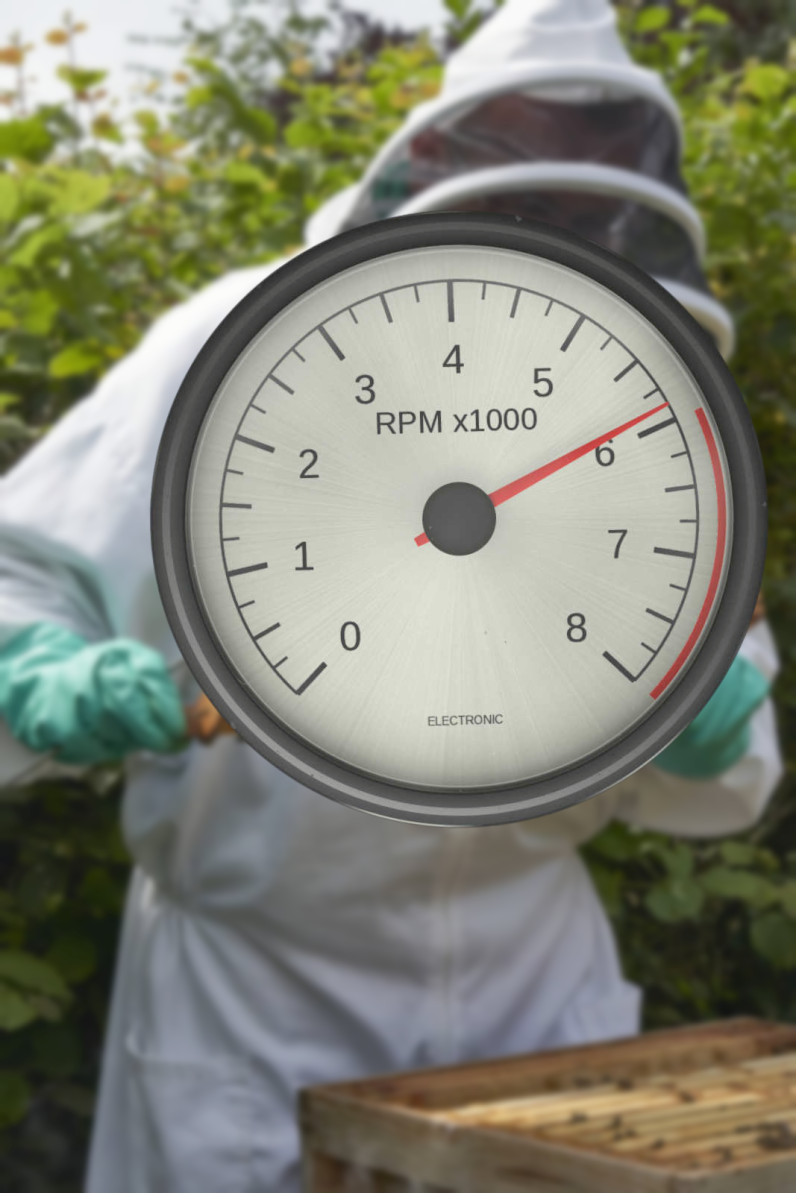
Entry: 5875 rpm
